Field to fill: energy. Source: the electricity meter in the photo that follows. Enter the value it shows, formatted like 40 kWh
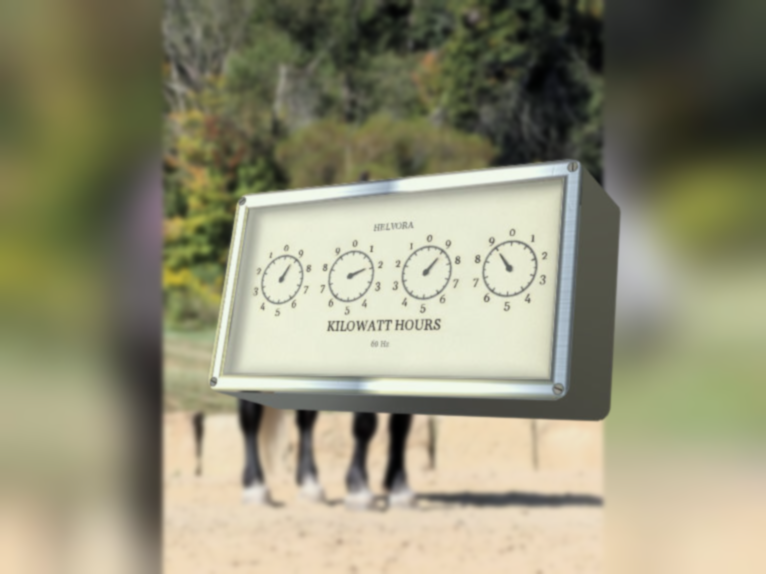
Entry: 9189 kWh
